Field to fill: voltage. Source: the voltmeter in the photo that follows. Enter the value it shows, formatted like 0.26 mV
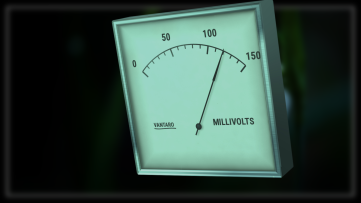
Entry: 120 mV
